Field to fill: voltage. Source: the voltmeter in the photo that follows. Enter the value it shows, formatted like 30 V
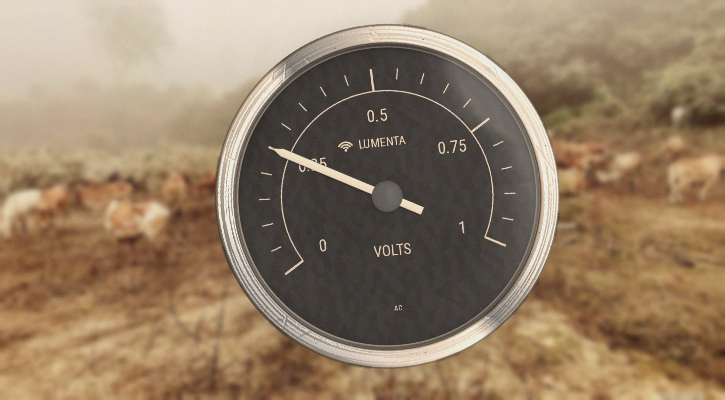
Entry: 0.25 V
